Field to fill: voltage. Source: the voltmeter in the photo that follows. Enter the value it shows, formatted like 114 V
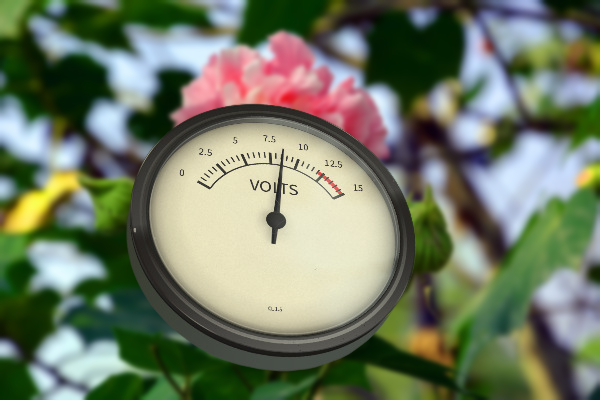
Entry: 8.5 V
